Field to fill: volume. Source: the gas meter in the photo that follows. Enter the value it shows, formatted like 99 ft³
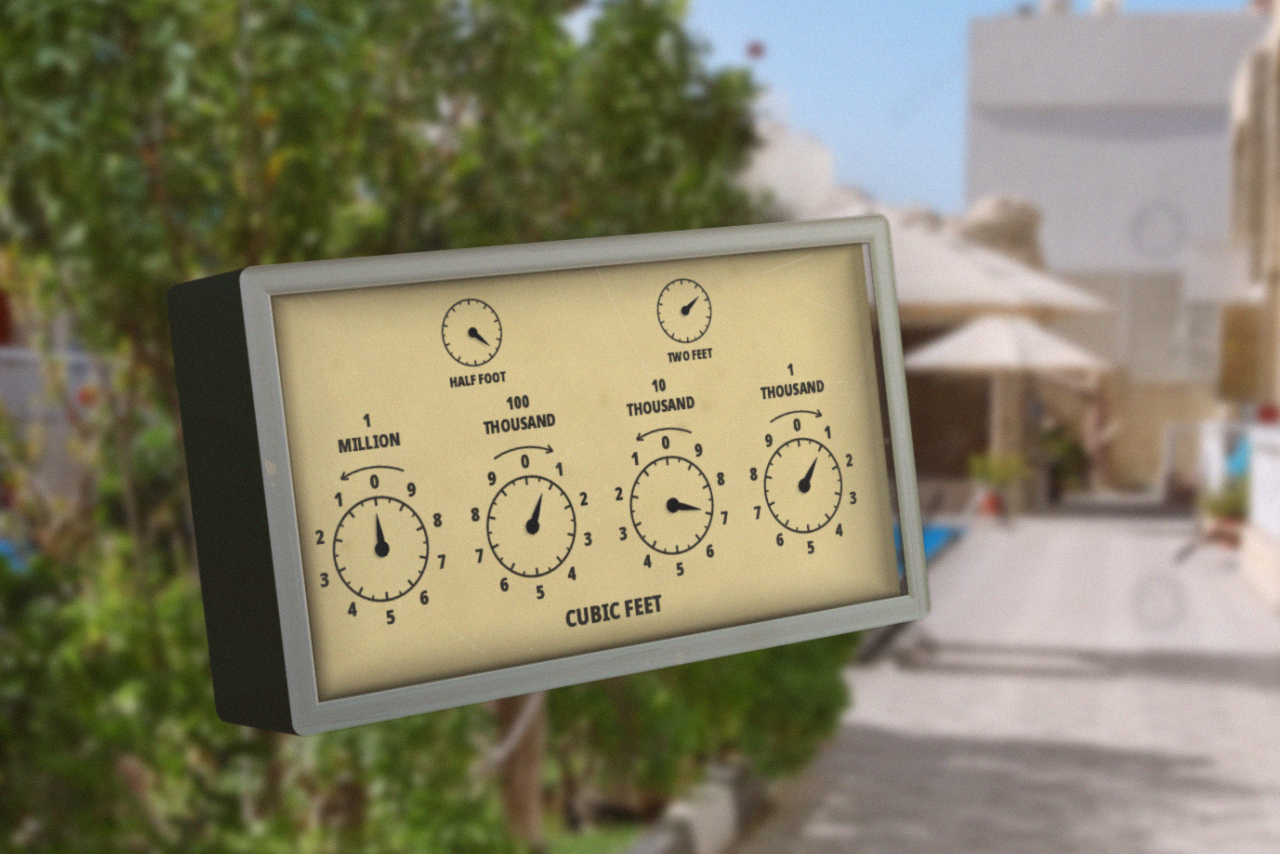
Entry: 7100 ft³
